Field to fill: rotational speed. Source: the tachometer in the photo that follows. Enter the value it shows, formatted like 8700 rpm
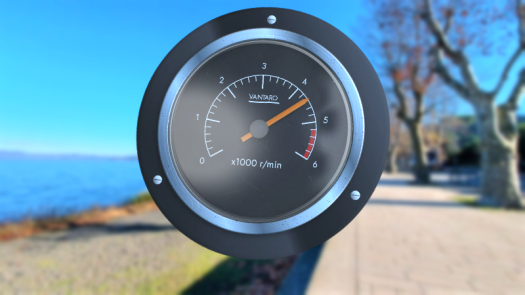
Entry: 4400 rpm
